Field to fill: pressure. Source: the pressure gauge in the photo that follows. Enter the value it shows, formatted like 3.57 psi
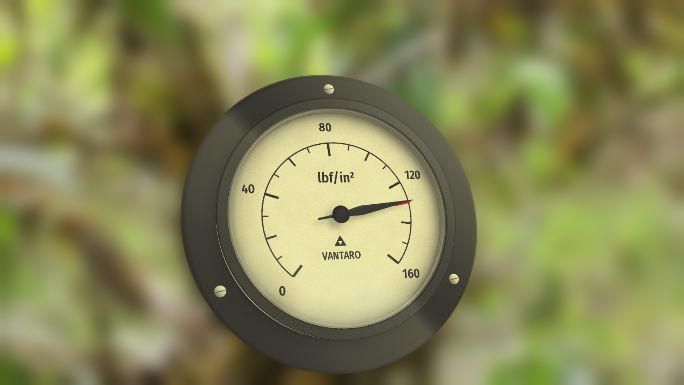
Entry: 130 psi
